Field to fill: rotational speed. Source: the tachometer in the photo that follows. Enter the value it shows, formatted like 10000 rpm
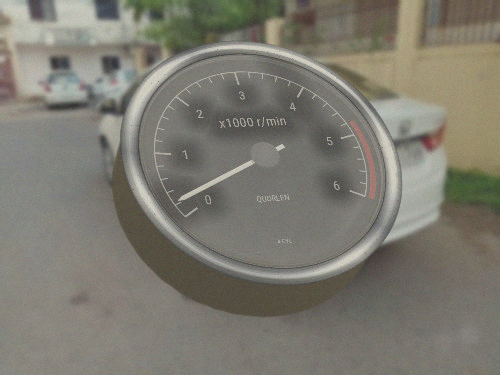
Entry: 200 rpm
